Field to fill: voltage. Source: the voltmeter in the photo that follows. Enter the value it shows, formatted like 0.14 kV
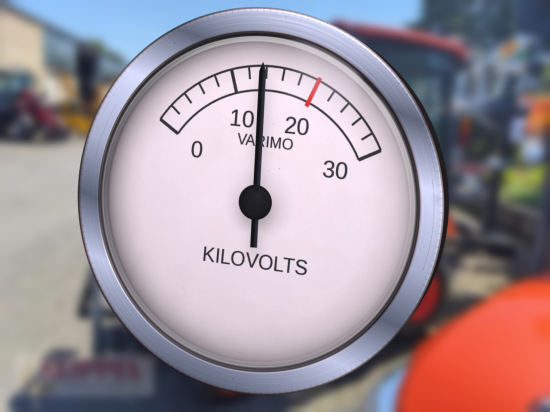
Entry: 14 kV
